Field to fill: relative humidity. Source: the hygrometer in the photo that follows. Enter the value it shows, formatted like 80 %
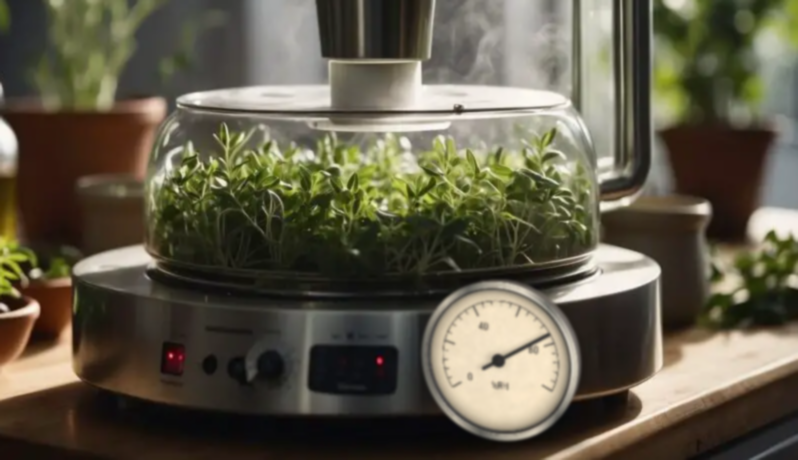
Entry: 76 %
